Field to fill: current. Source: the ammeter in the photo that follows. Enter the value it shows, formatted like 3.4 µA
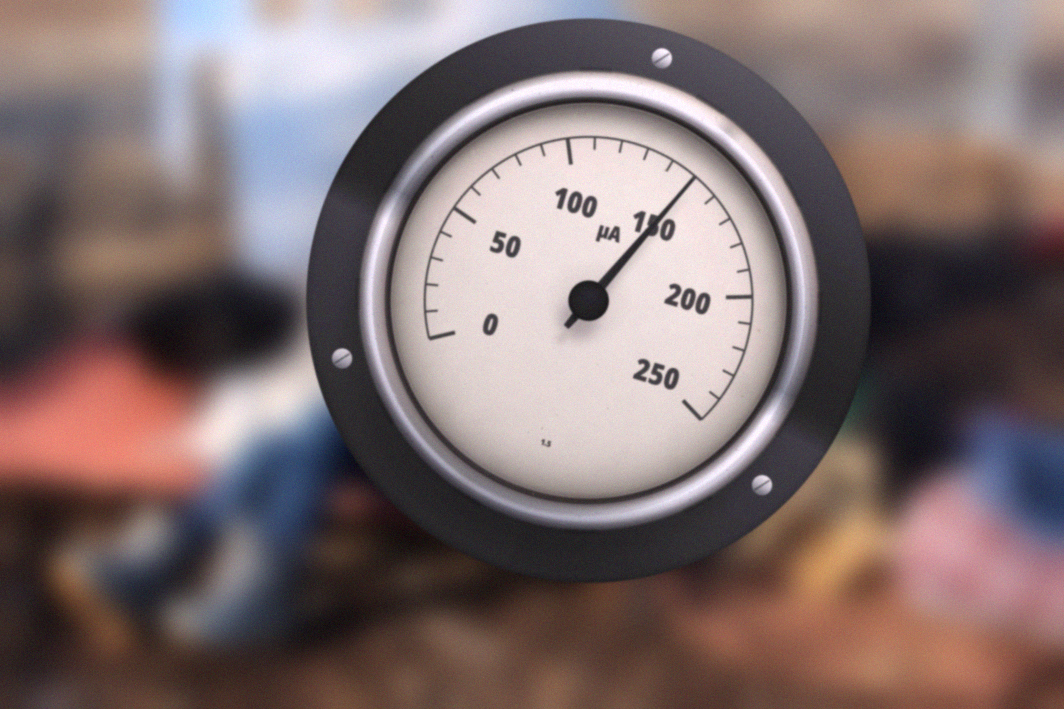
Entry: 150 µA
